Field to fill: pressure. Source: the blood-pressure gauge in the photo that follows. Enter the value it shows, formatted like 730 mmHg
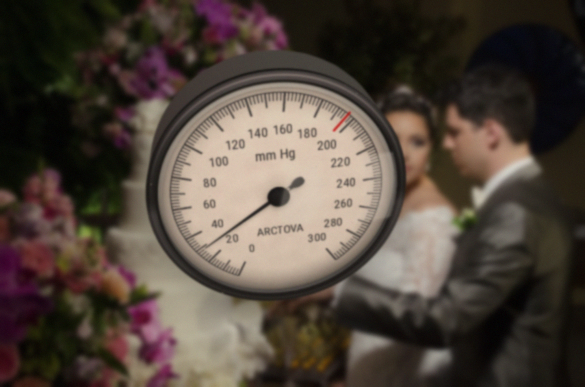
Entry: 30 mmHg
